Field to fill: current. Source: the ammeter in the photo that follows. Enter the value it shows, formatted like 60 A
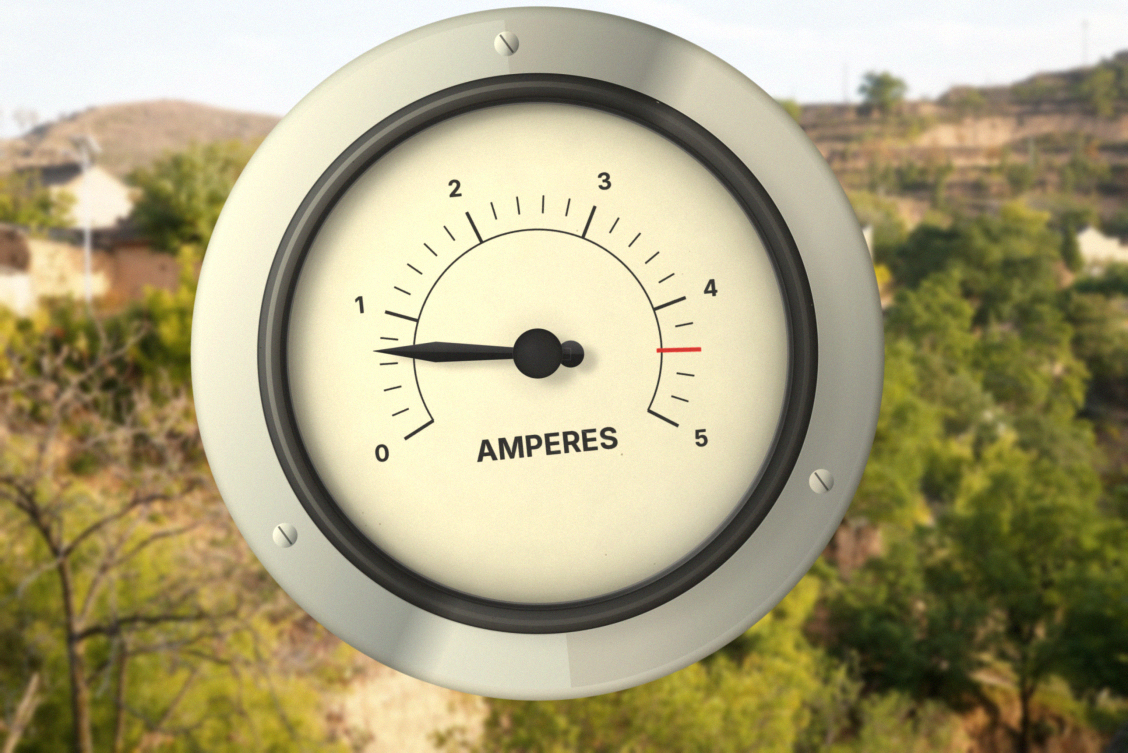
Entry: 0.7 A
